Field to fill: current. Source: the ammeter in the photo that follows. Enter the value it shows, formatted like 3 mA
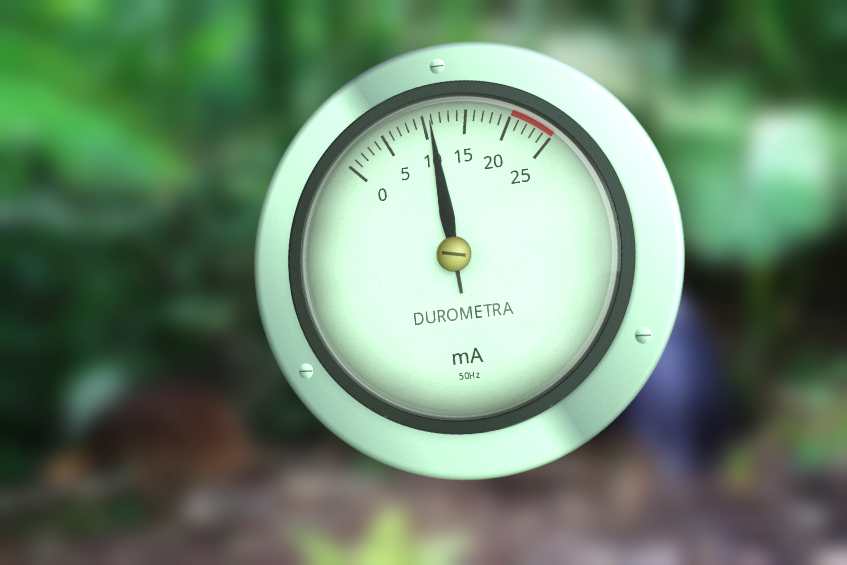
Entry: 11 mA
